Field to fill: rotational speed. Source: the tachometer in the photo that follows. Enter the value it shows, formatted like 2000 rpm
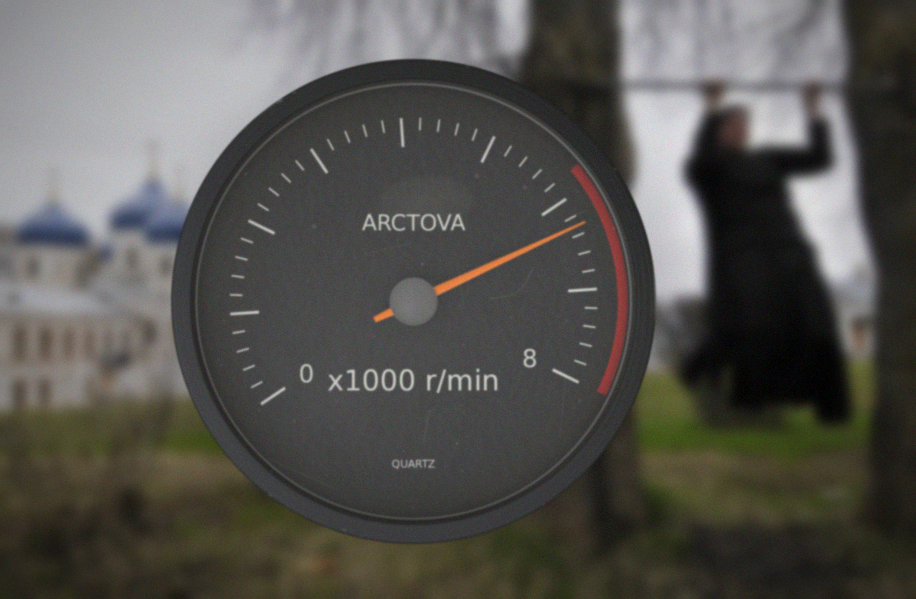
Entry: 6300 rpm
